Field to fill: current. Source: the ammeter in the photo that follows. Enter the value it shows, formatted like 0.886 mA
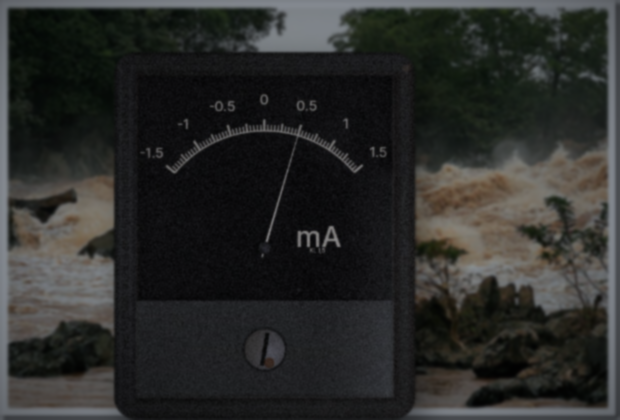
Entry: 0.5 mA
